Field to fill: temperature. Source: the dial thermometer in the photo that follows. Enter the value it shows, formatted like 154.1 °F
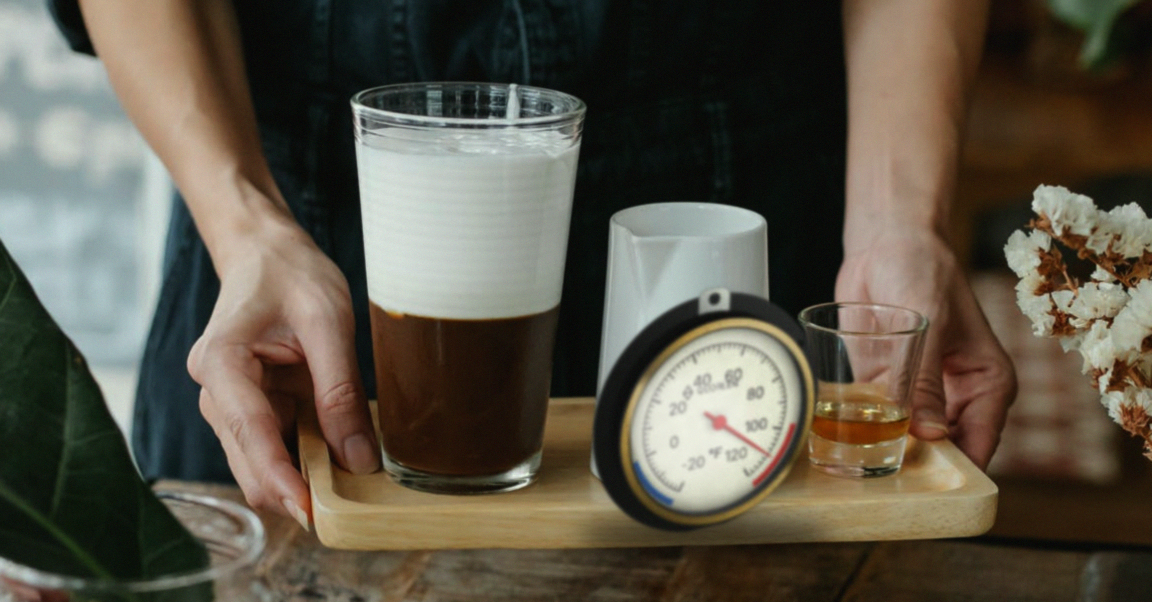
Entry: 110 °F
